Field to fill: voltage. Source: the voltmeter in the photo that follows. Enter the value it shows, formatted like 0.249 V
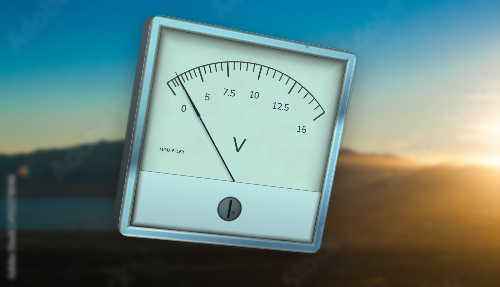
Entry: 2.5 V
